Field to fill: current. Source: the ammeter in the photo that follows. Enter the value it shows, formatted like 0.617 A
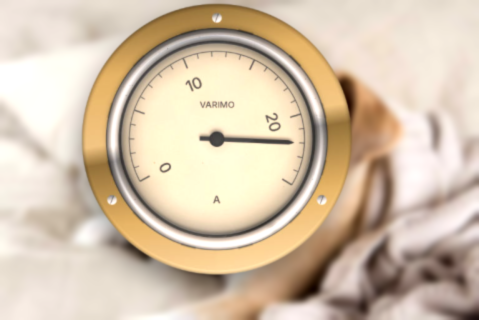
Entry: 22 A
